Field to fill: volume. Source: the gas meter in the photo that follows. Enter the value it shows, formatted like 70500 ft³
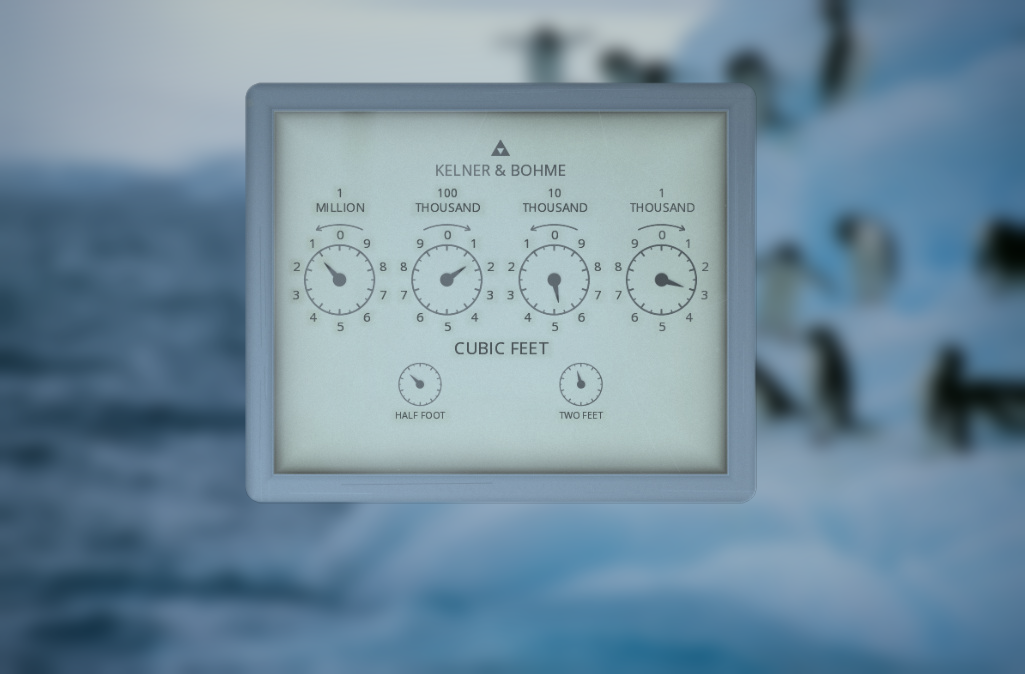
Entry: 115300 ft³
